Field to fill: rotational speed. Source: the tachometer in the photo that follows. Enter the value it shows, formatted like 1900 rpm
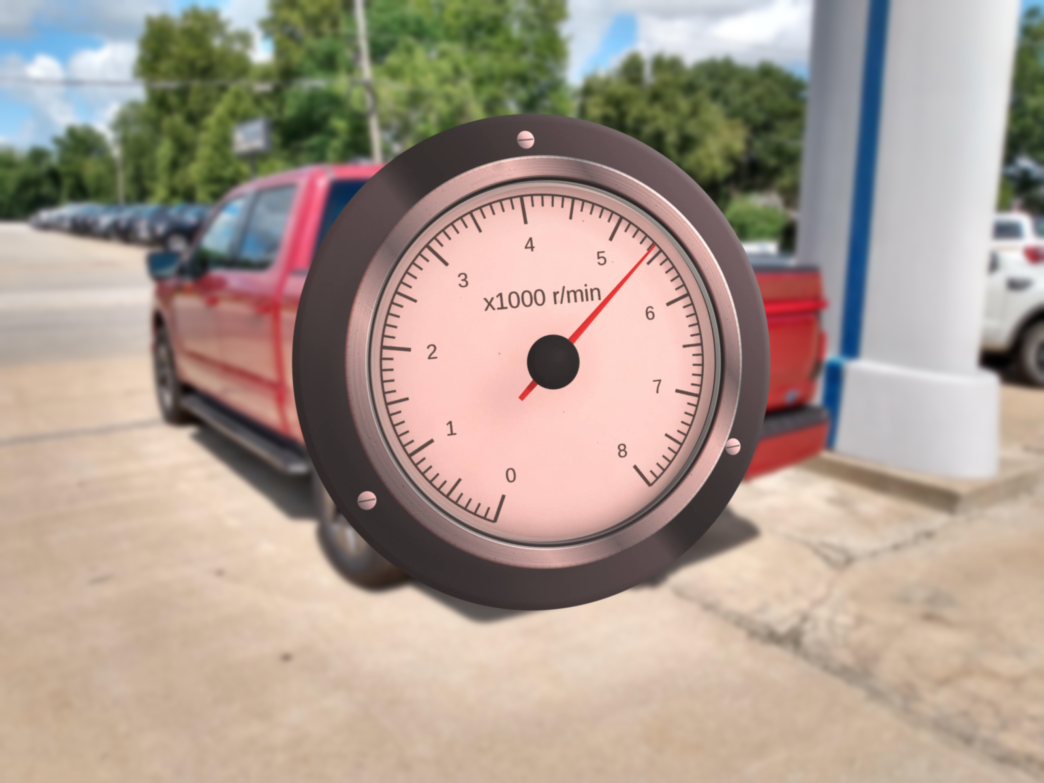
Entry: 5400 rpm
